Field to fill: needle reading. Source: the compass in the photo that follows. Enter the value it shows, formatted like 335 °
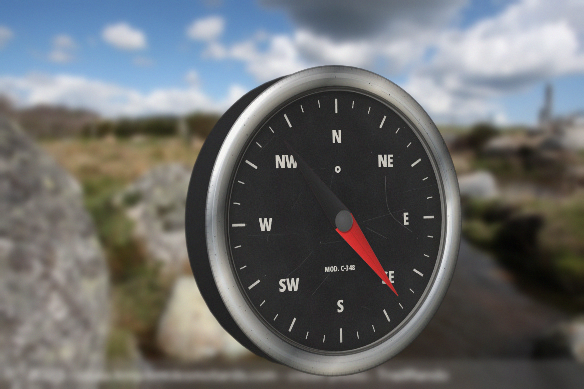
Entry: 140 °
